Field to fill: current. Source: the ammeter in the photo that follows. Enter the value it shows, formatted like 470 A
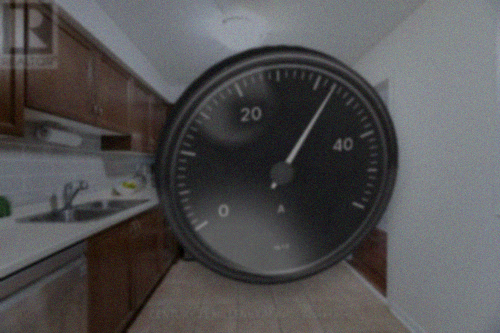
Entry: 32 A
